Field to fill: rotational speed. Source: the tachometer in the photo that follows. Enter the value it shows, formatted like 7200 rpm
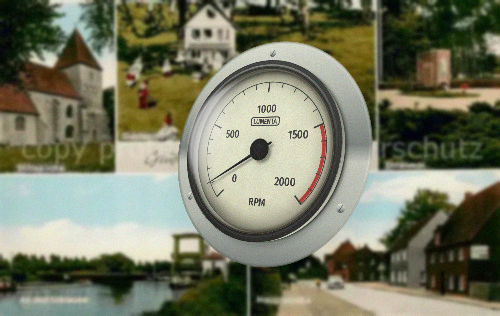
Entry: 100 rpm
